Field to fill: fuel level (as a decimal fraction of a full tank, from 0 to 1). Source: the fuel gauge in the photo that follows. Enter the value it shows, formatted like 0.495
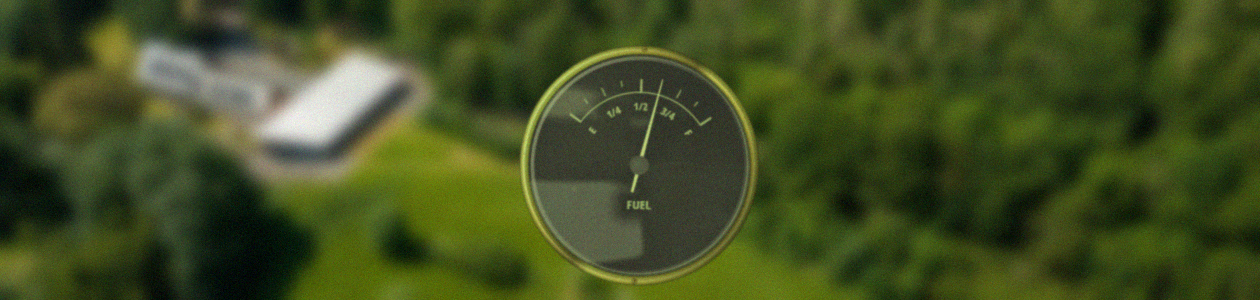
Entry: 0.625
